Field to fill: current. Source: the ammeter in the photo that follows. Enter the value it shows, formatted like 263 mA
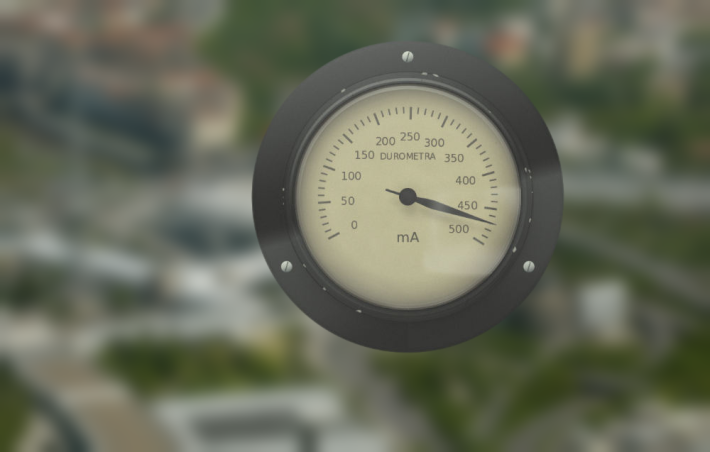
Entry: 470 mA
